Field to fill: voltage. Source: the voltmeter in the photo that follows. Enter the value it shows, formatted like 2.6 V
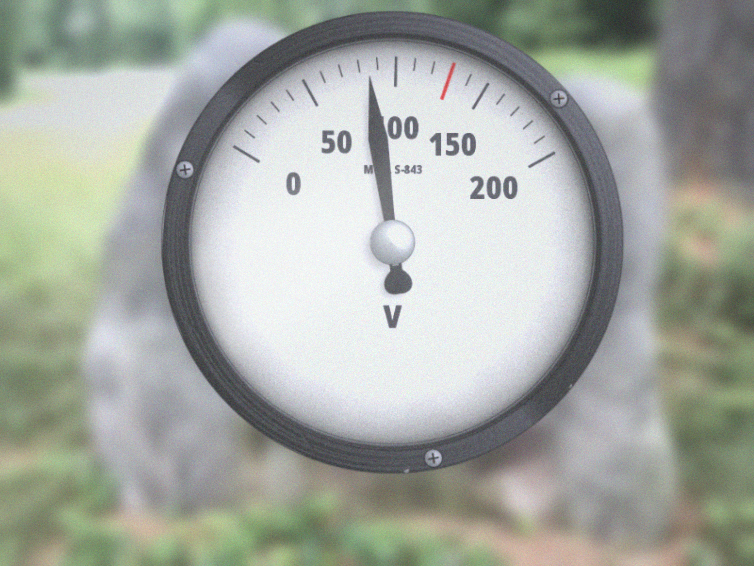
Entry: 85 V
